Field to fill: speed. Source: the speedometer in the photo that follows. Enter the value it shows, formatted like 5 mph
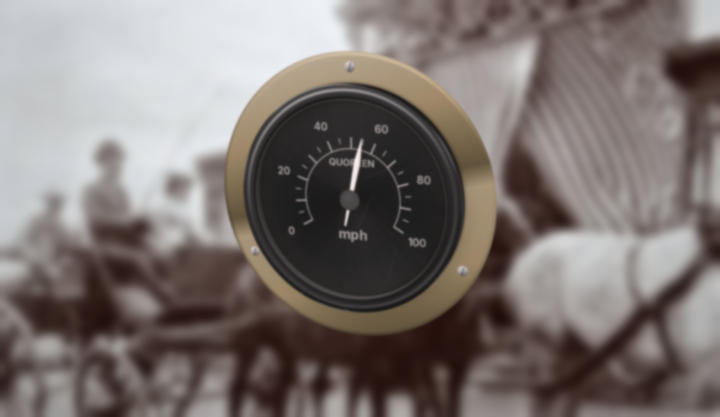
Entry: 55 mph
